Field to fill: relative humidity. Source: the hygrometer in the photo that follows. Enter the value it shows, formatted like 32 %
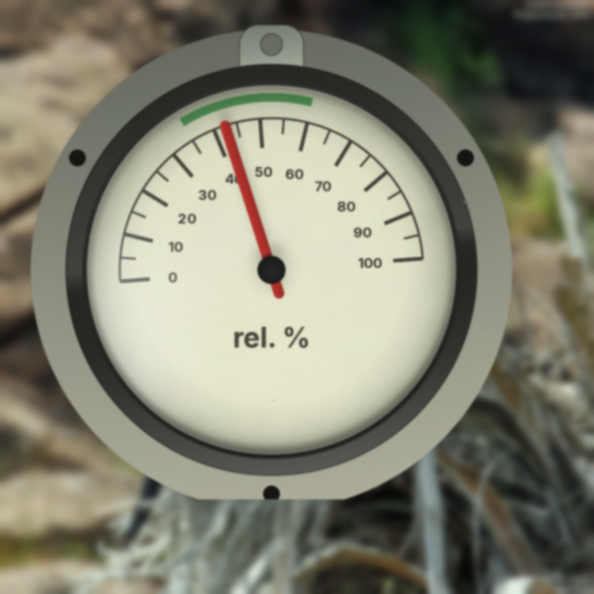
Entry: 42.5 %
